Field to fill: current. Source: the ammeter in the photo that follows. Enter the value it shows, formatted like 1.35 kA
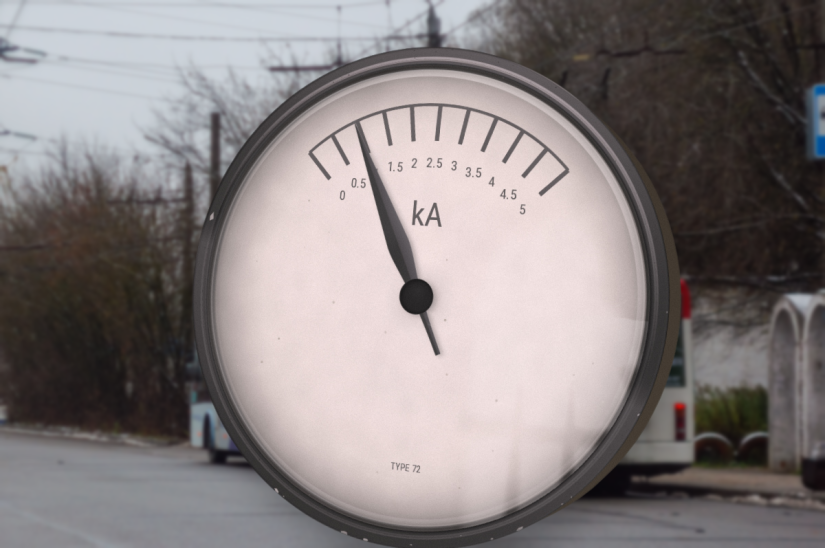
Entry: 1 kA
